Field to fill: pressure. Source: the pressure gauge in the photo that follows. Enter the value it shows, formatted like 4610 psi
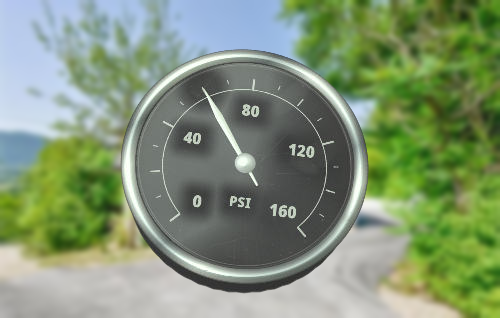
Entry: 60 psi
